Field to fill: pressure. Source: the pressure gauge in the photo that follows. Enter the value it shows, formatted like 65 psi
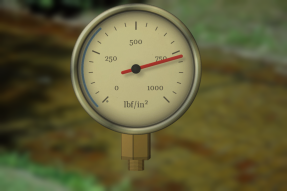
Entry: 775 psi
